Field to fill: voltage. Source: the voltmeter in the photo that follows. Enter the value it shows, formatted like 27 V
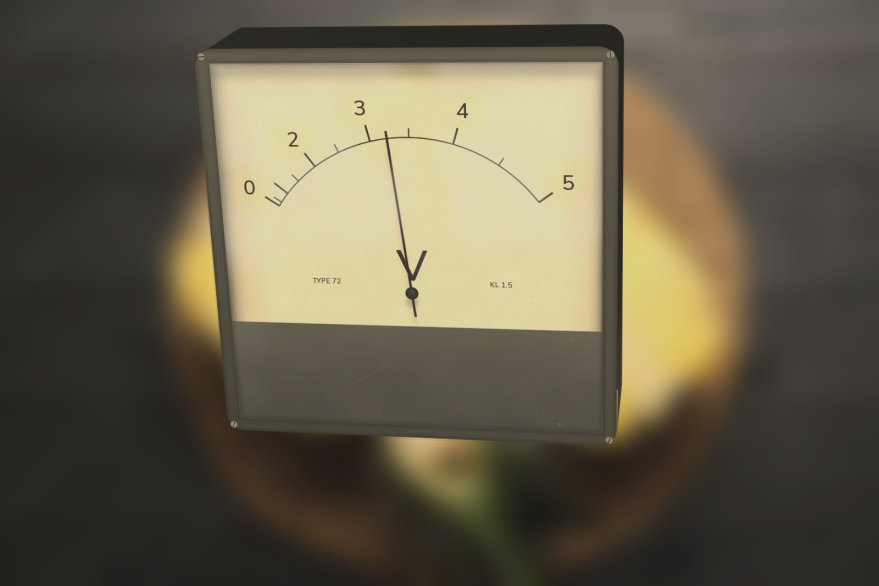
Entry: 3.25 V
